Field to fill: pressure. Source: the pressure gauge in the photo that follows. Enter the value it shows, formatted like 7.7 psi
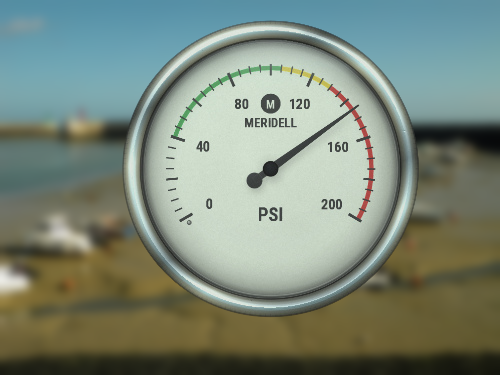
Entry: 145 psi
